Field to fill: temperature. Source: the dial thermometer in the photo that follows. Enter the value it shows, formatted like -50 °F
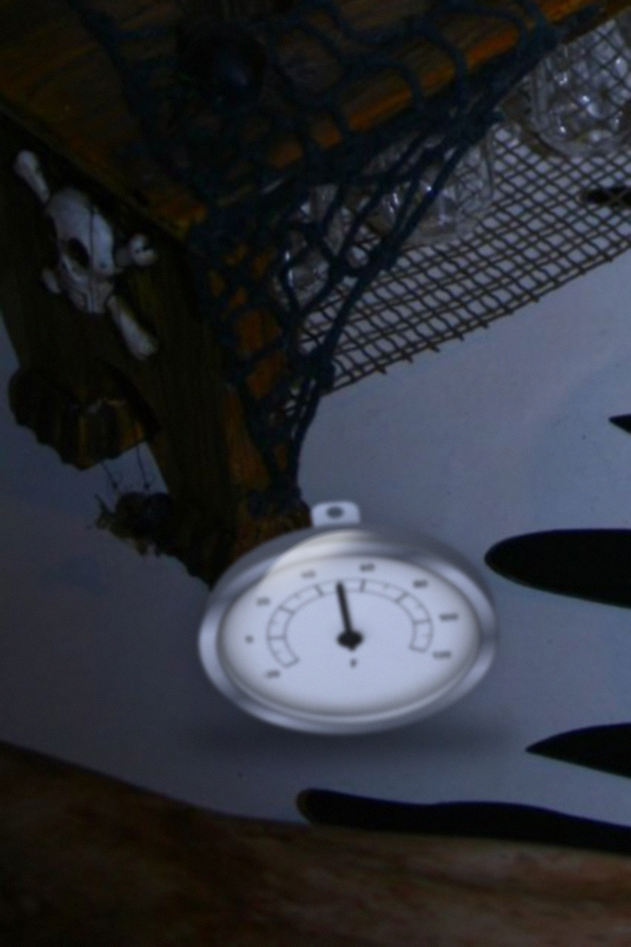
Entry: 50 °F
